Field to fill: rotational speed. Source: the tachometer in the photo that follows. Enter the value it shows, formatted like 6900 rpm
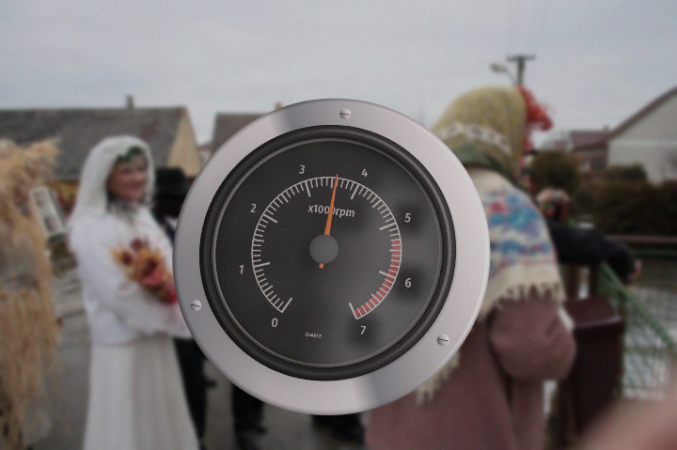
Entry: 3600 rpm
